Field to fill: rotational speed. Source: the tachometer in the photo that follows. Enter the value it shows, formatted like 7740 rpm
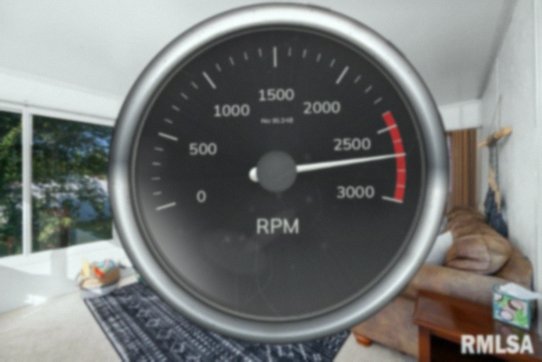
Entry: 2700 rpm
